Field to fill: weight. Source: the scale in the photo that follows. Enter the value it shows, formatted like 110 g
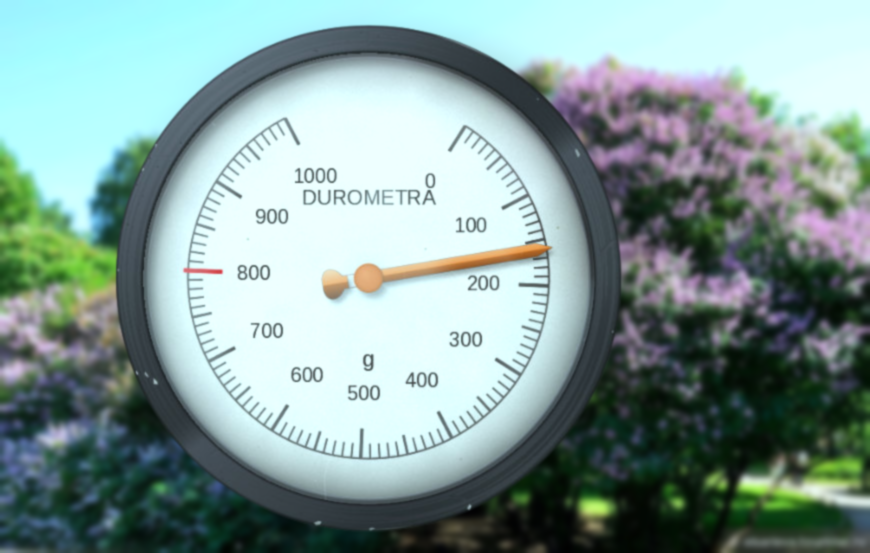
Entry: 160 g
